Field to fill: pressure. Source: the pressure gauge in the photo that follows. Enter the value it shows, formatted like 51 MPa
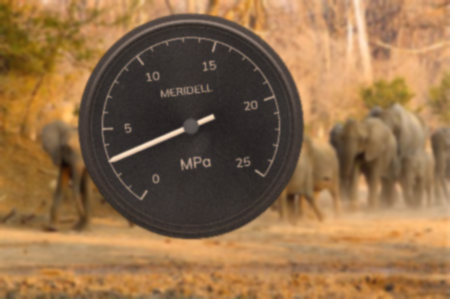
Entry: 3 MPa
